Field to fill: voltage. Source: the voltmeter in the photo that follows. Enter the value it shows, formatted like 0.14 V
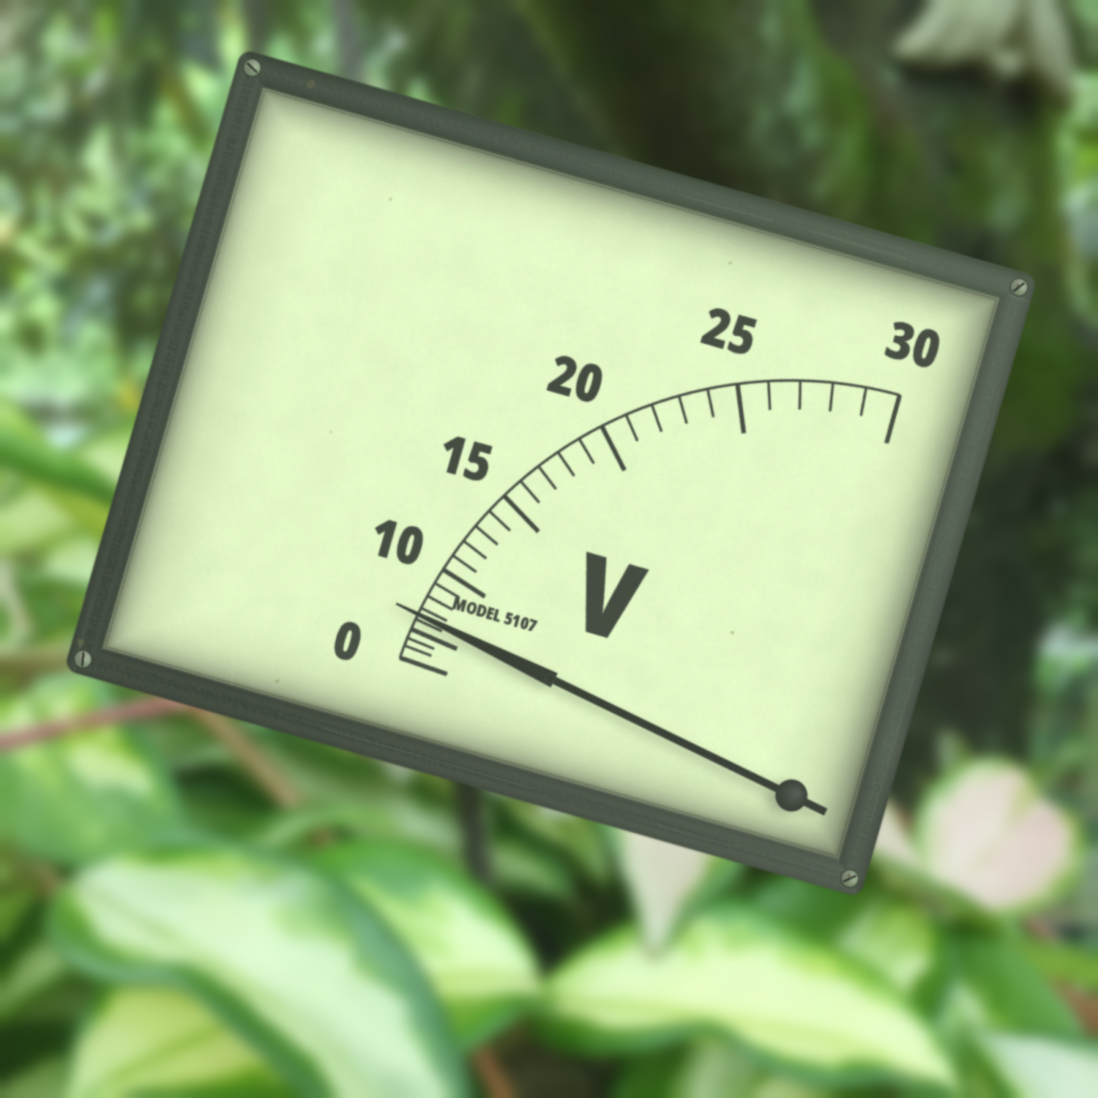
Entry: 6.5 V
